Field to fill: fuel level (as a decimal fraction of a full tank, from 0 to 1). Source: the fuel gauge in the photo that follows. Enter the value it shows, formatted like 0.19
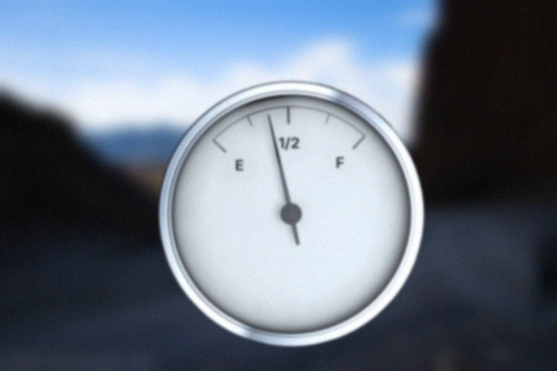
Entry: 0.375
